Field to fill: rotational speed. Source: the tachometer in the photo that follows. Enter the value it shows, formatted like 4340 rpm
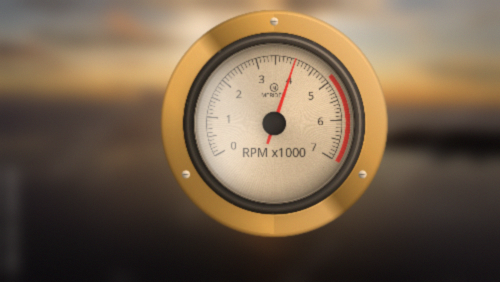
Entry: 4000 rpm
